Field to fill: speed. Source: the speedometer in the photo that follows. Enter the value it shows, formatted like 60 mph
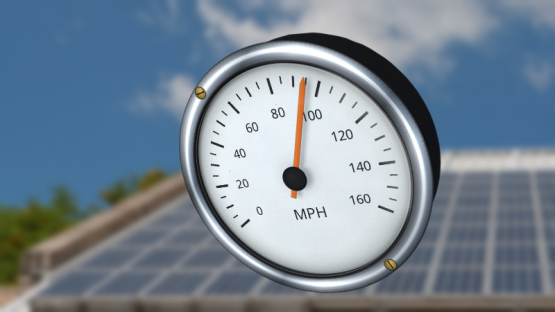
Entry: 95 mph
